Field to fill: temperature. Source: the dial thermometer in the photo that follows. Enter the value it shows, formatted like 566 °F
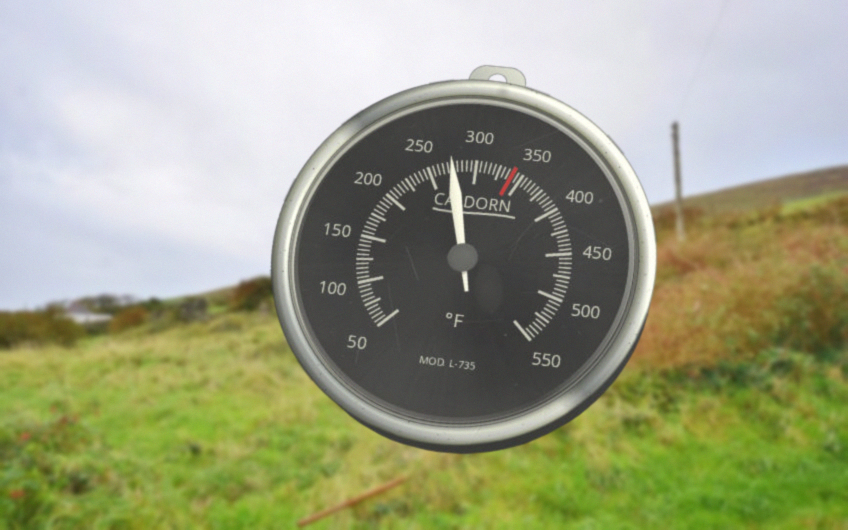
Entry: 275 °F
